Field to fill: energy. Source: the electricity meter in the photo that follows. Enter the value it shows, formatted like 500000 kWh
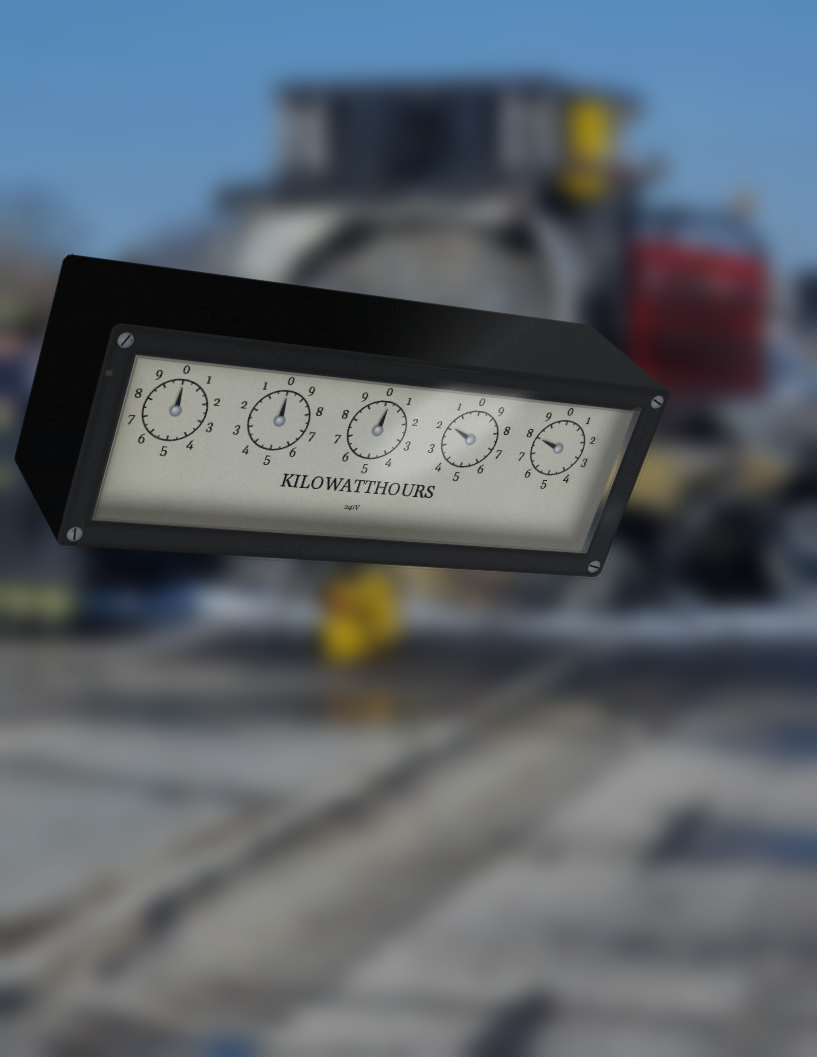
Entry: 18 kWh
